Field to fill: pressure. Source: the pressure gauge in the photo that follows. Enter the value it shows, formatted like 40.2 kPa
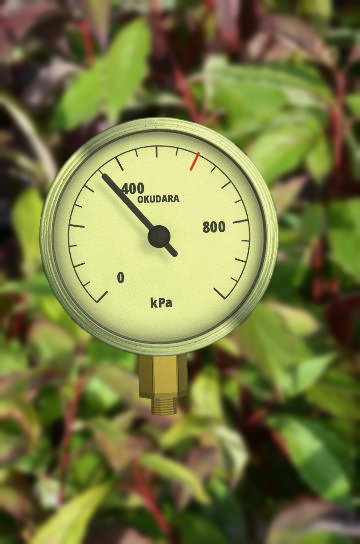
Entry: 350 kPa
